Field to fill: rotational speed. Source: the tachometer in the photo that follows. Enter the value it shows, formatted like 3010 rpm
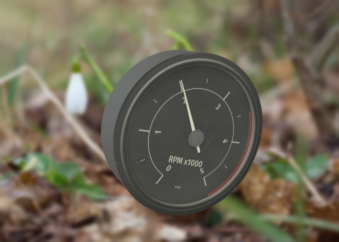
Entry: 2000 rpm
